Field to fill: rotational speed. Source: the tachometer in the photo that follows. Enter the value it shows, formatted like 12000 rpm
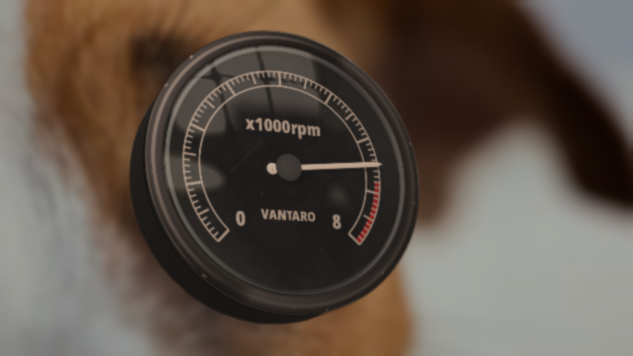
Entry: 6500 rpm
